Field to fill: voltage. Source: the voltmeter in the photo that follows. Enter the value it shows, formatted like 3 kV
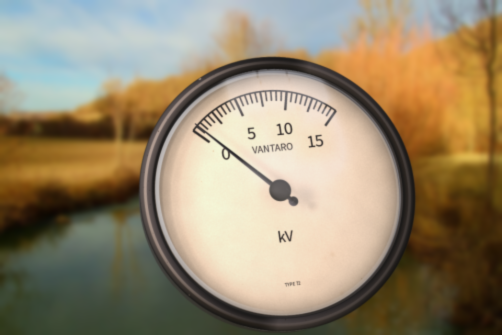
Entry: 0.5 kV
